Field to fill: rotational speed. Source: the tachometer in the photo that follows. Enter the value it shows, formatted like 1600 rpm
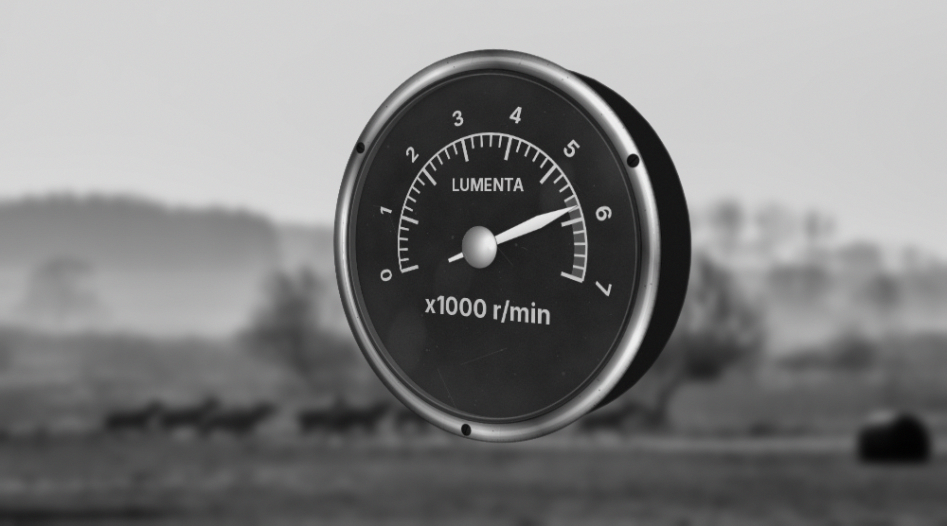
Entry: 5800 rpm
